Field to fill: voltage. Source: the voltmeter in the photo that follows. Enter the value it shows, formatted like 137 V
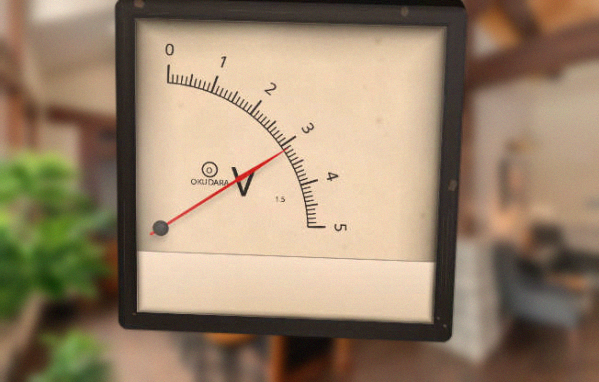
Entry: 3.1 V
